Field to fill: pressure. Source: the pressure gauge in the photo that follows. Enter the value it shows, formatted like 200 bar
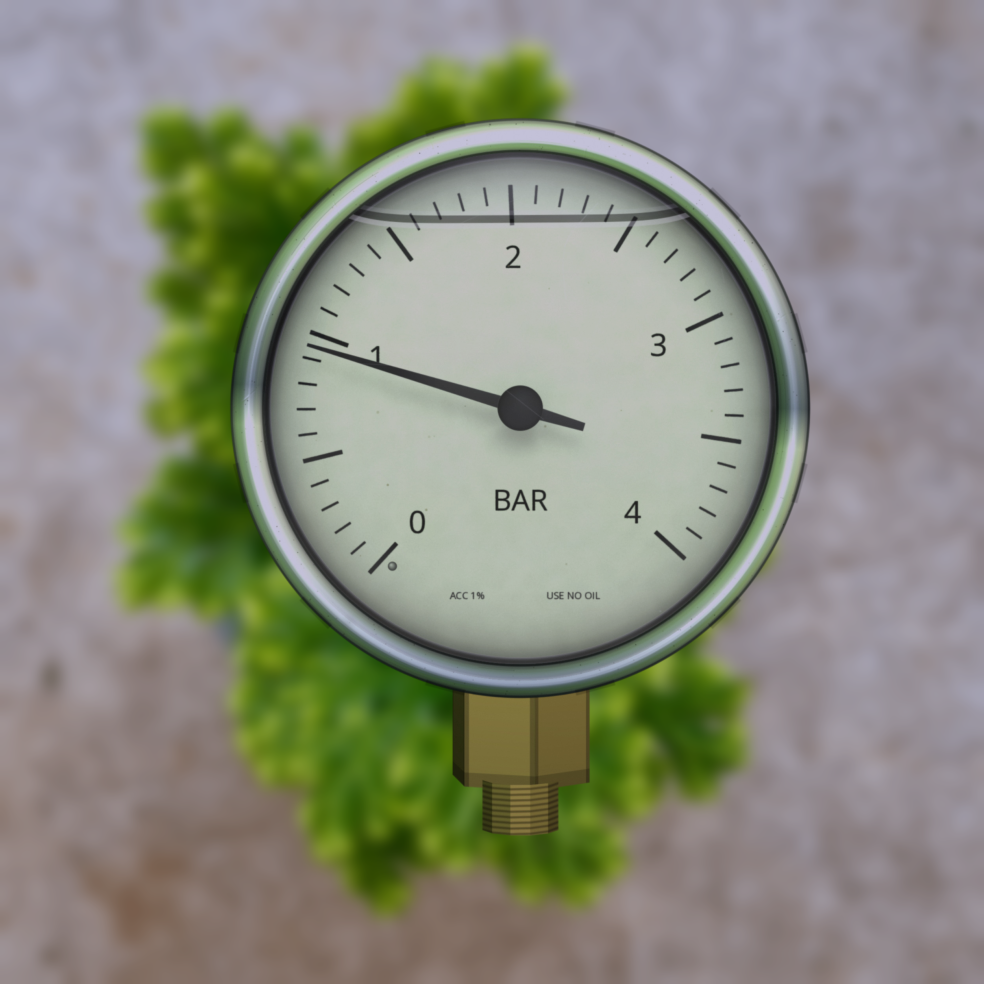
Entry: 0.95 bar
